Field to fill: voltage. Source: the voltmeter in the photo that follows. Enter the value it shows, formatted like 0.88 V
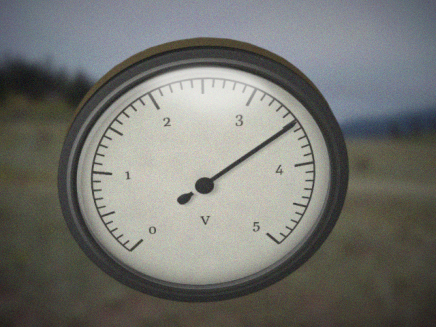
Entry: 3.5 V
